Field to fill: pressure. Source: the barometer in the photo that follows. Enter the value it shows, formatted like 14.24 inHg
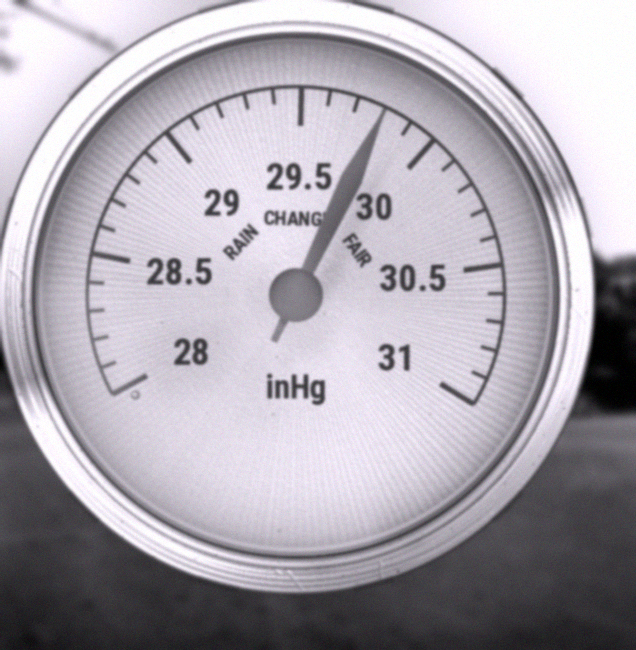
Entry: 29.8 inHg
